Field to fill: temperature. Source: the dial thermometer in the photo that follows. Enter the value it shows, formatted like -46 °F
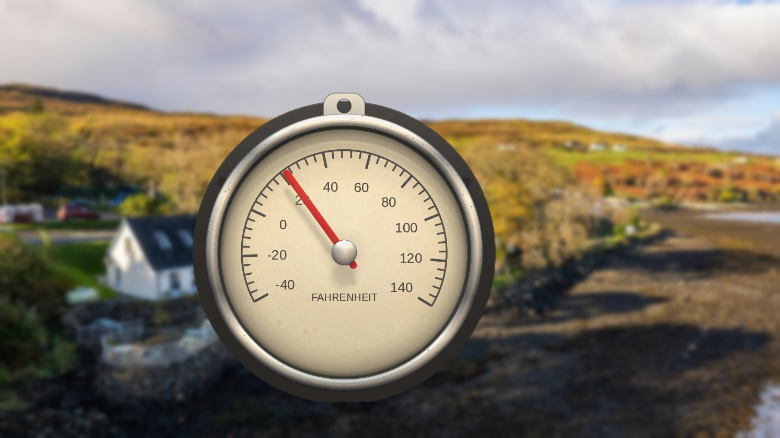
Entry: 22 °F
